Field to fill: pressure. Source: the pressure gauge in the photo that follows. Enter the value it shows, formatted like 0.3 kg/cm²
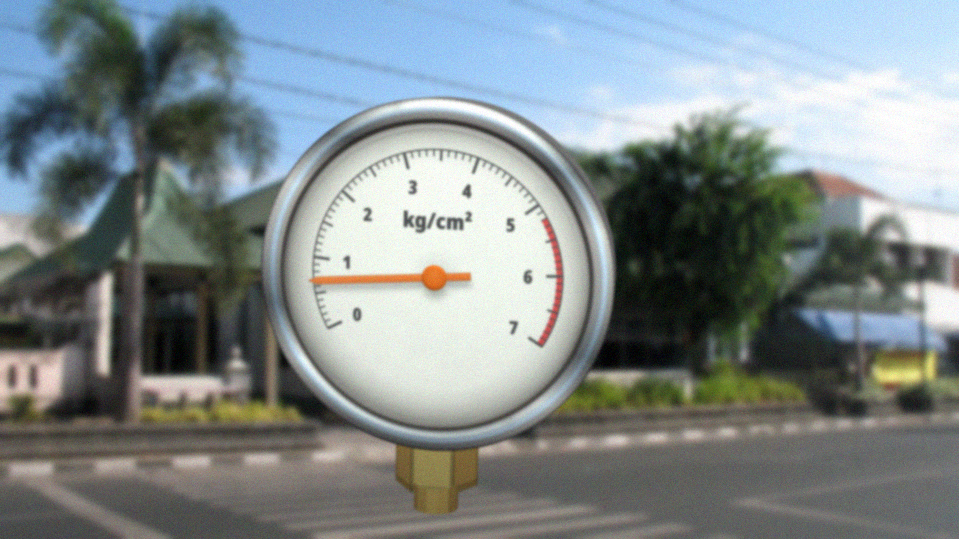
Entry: 0.7 kg/cm²
